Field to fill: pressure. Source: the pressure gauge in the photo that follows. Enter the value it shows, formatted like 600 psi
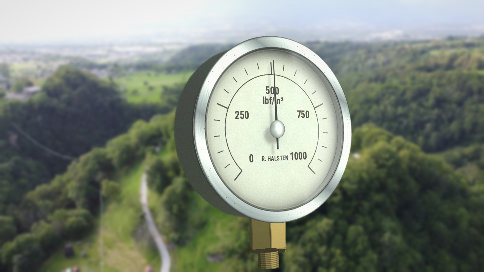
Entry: 500 psi
